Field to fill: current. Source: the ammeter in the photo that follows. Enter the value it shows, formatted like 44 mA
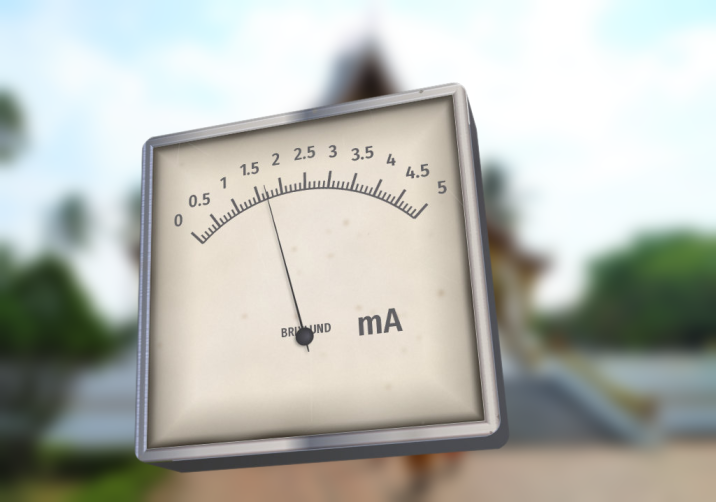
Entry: 1.7 mA
